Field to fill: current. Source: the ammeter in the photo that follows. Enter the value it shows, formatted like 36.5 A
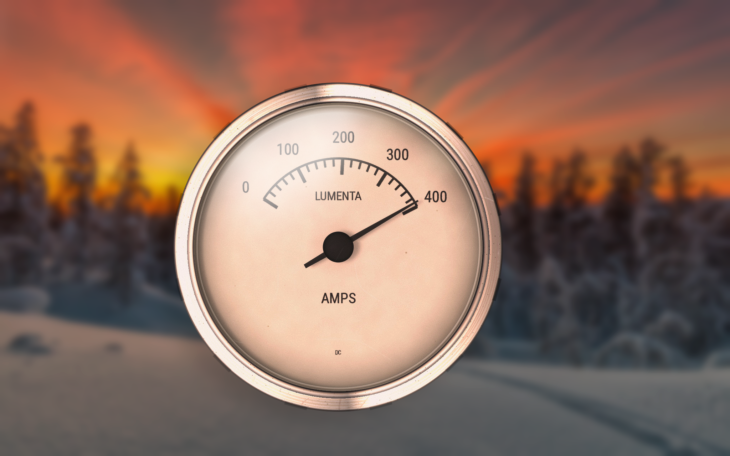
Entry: 390 A
